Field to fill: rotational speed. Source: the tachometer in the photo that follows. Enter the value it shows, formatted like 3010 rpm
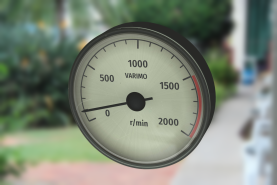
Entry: 100 rpm
